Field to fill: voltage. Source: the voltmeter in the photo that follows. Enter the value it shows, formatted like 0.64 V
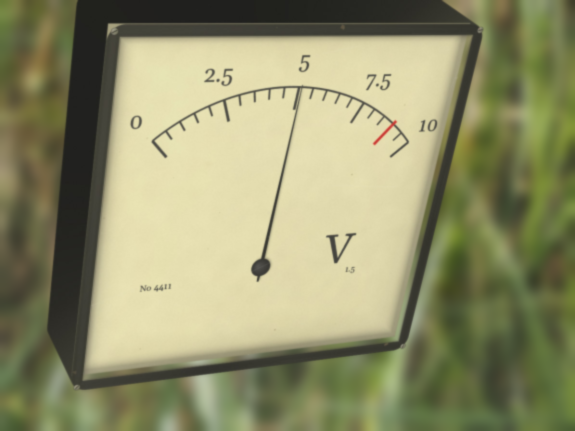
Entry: 5 V
